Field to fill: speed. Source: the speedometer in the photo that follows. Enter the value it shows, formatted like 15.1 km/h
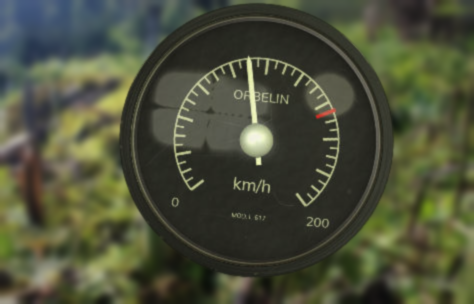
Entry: 90 km/h
